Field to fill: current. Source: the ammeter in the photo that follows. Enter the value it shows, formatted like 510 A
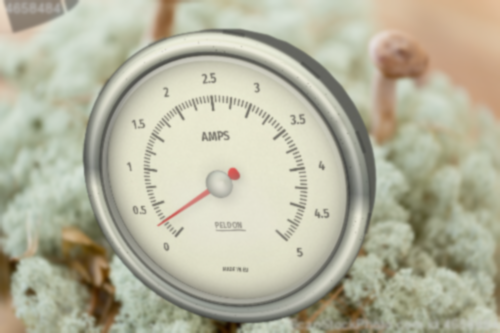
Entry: 0.25 A
